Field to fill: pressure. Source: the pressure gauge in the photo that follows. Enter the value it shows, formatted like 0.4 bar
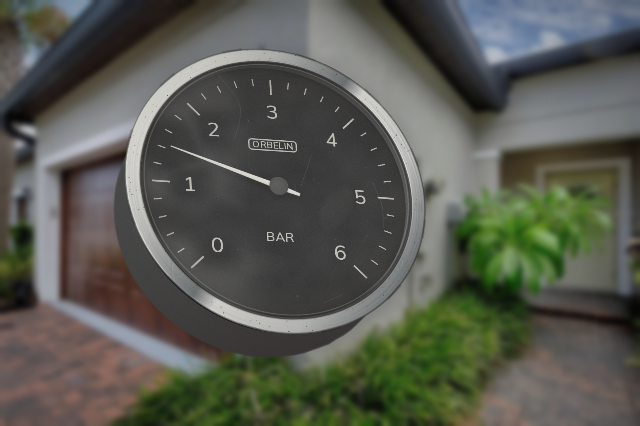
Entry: 1.4 bar
